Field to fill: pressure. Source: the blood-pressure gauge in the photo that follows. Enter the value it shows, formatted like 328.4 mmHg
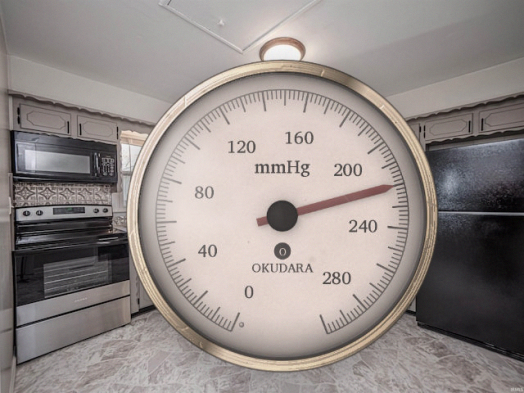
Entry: 220 mmHg
